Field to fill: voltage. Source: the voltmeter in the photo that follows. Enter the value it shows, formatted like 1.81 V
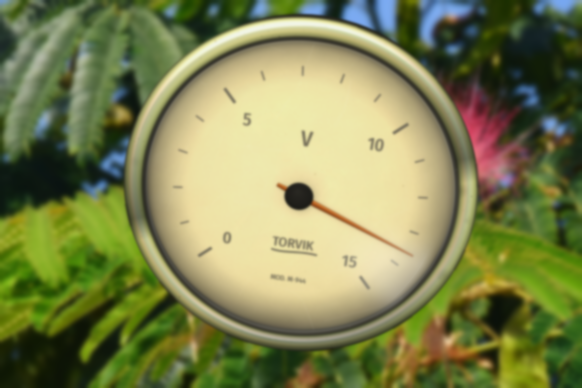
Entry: 13.5 V
